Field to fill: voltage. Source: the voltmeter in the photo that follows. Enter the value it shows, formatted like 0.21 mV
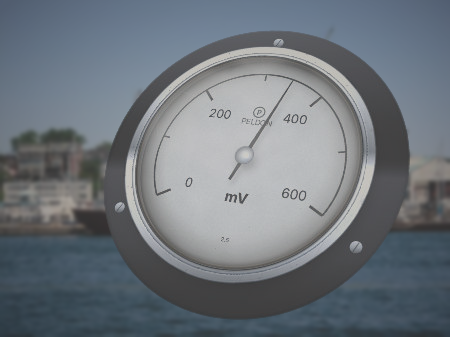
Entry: 350 mV
